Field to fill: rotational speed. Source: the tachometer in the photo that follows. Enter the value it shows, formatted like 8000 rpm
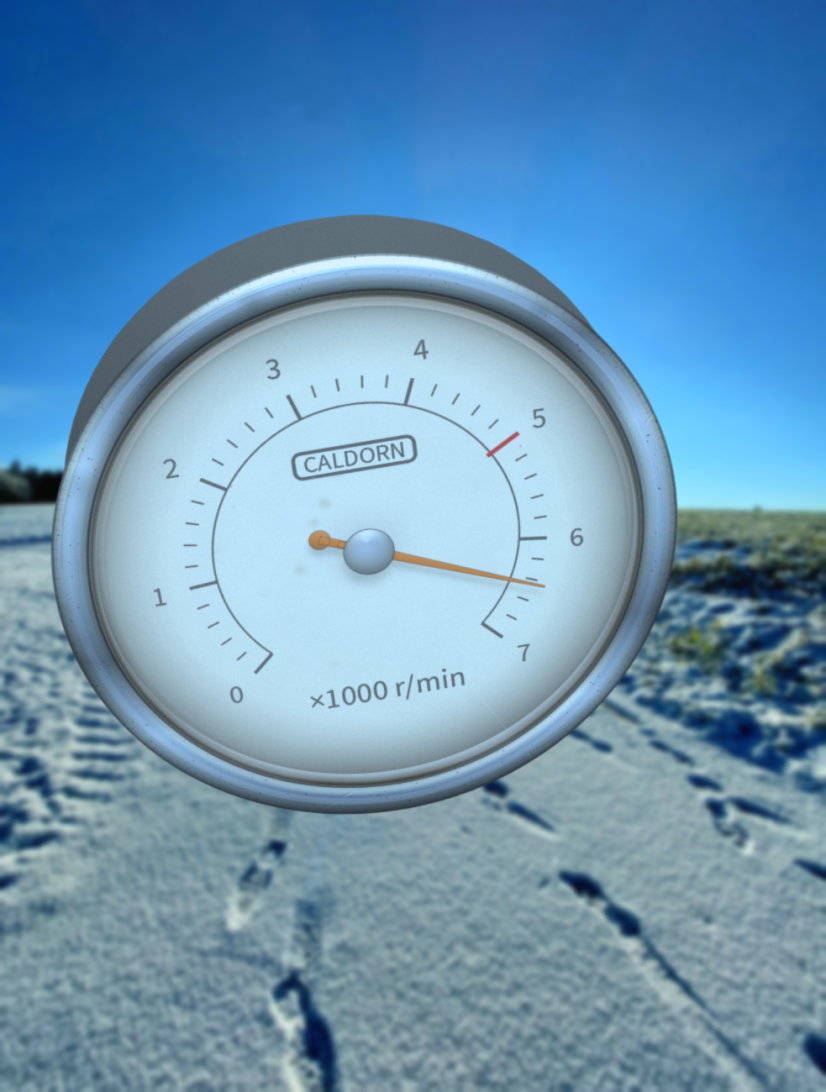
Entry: 6400 rpm
